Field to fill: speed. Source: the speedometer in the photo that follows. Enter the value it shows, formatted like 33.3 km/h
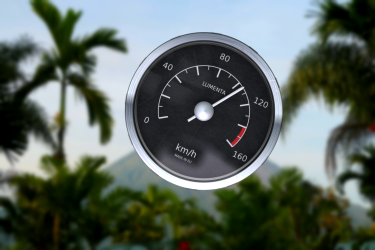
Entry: 105 km/h
